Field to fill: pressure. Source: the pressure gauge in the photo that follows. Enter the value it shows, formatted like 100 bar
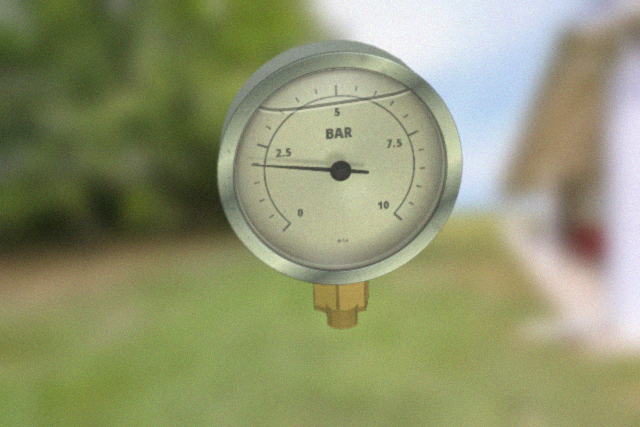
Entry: 2 bar
